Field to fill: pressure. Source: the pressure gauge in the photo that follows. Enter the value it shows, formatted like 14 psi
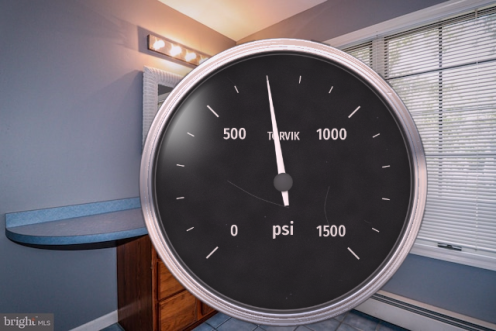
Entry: 700 psi
